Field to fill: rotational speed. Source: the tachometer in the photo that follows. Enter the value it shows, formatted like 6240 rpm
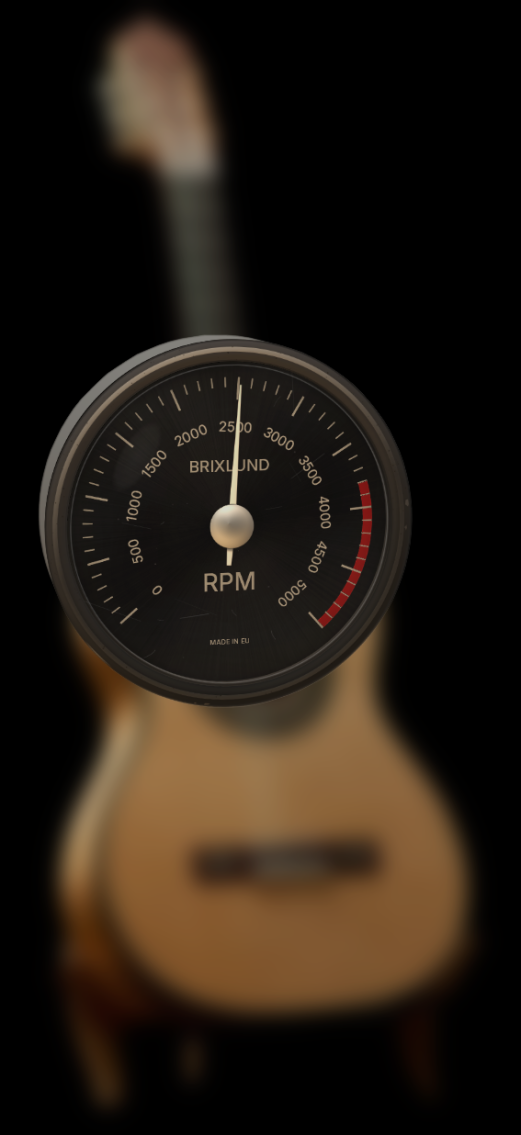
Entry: 2500 rpm
